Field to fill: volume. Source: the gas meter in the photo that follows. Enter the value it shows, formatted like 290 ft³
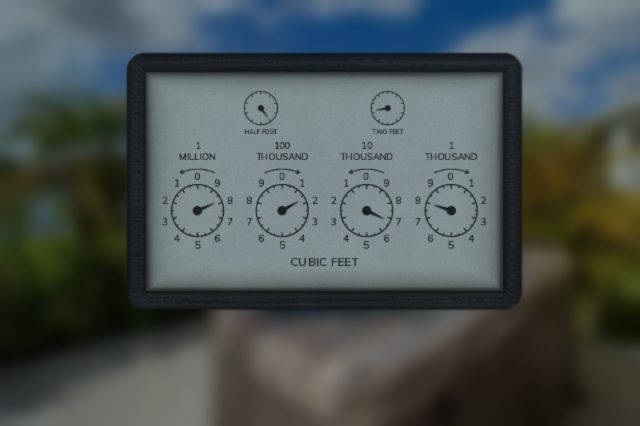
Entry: 816800 ft³
